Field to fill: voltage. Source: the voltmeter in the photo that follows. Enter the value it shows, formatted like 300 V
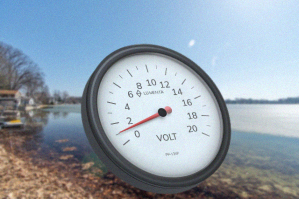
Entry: 1 V
